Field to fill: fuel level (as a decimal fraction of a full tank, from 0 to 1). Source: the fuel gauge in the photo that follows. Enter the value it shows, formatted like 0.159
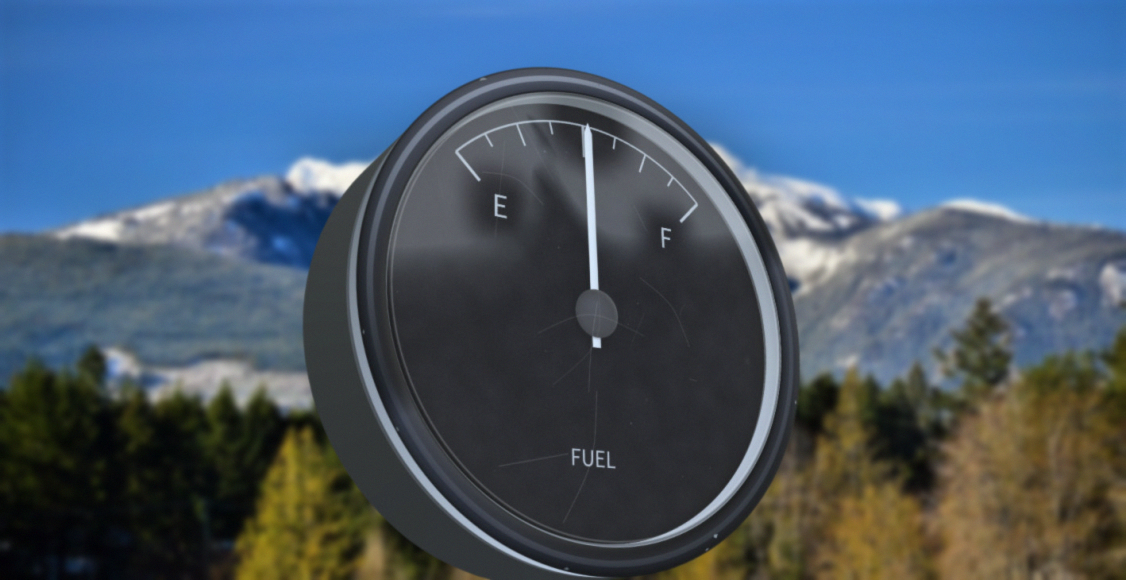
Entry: 0.5
